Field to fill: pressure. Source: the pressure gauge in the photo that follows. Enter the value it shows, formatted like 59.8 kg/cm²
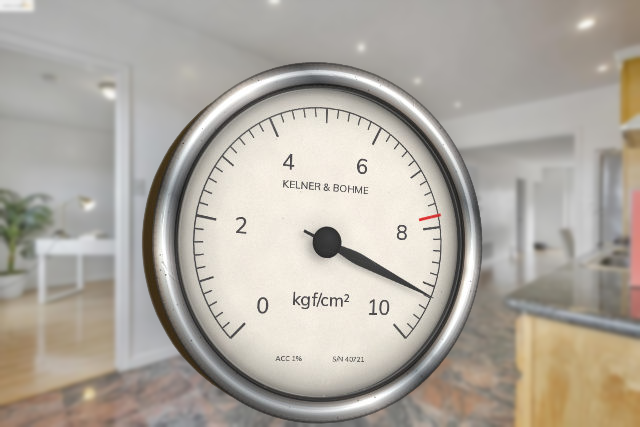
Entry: 9.2 kg/cm²
